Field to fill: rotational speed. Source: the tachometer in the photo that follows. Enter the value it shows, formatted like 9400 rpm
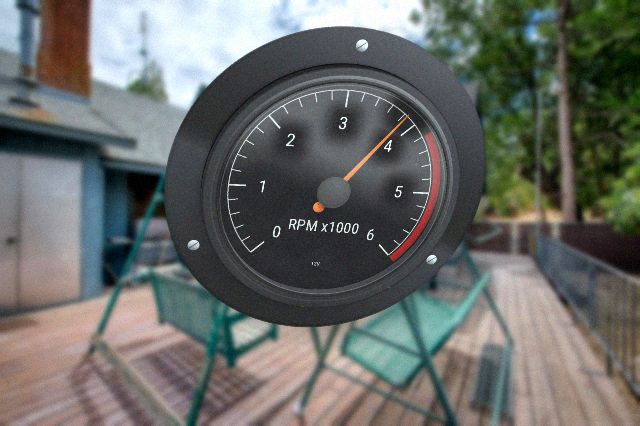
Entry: 3800 rpm
